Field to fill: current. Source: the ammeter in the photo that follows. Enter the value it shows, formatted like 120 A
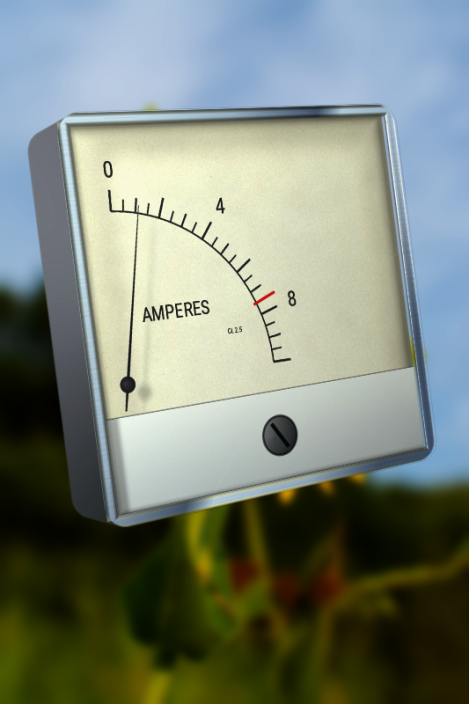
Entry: 1 A
